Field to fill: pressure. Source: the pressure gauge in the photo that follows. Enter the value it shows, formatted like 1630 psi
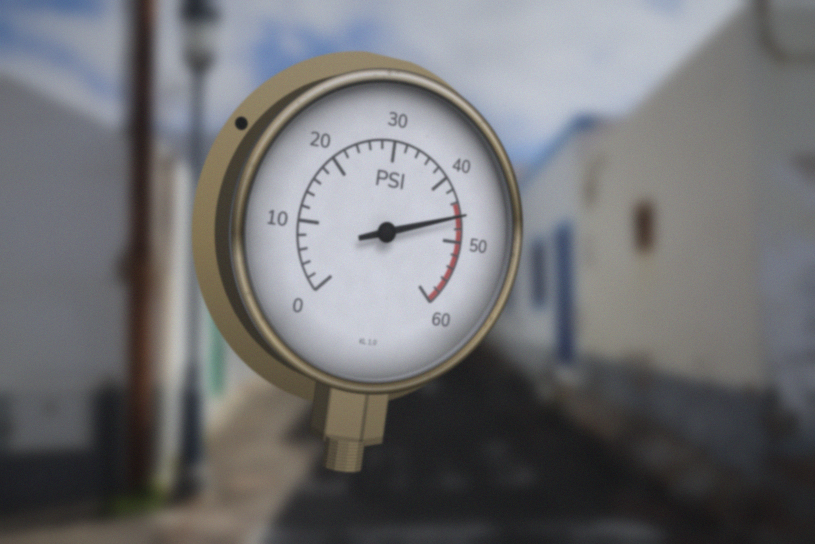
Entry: 46 psi
